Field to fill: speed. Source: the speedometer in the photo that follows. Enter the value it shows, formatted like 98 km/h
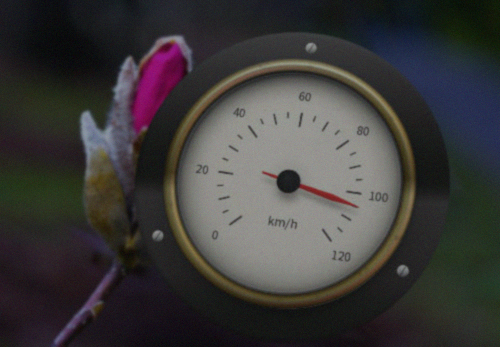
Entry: 105 km/h
